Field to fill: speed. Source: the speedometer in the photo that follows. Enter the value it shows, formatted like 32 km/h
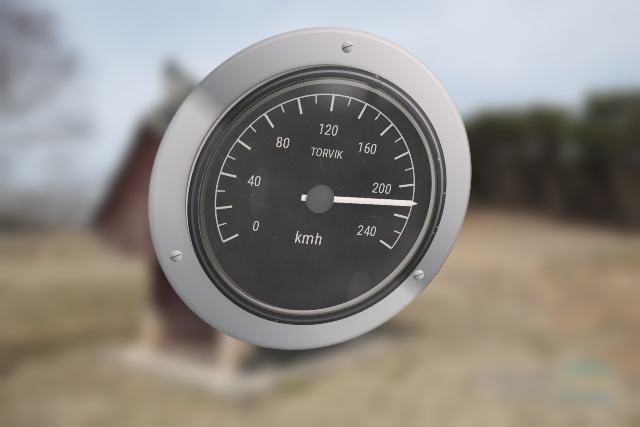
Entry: 210 km/h
